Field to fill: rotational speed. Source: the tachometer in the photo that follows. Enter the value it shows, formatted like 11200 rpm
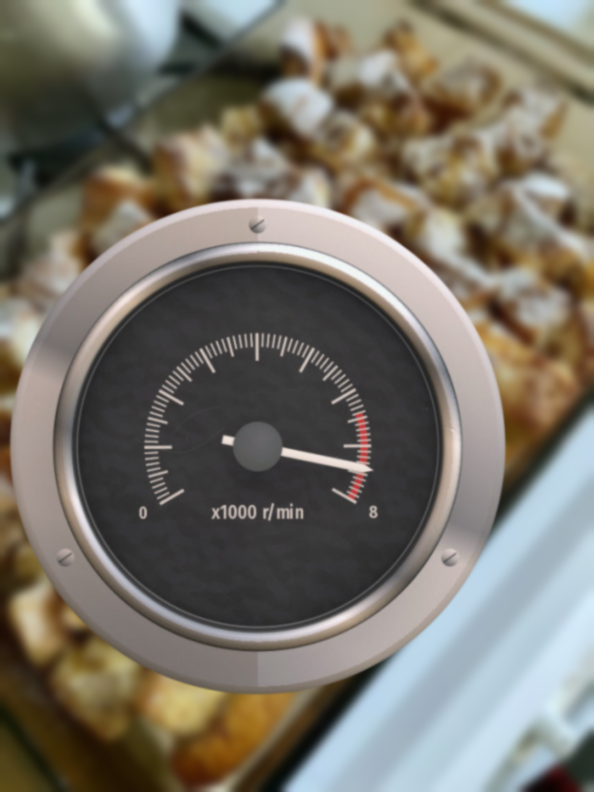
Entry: 7400 rpm
